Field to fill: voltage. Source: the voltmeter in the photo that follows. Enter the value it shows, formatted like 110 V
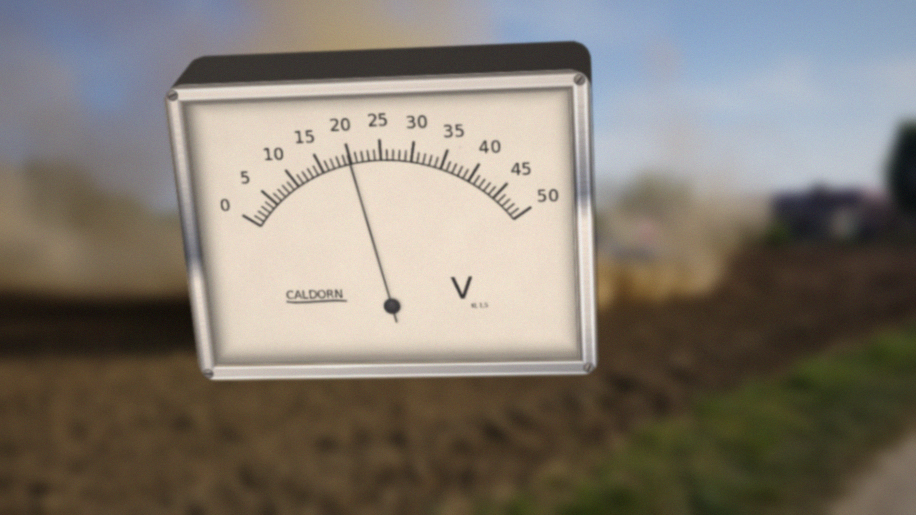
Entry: 20 V
